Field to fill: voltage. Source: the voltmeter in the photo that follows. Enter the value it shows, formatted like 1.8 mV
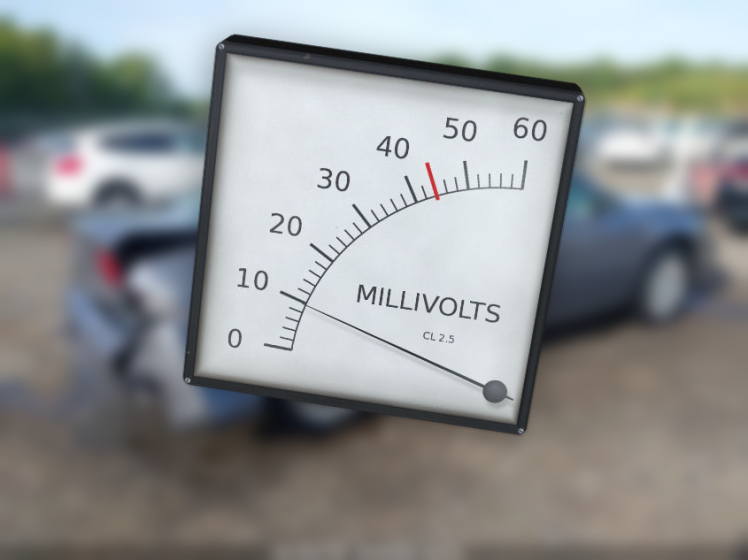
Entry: 10 mV
